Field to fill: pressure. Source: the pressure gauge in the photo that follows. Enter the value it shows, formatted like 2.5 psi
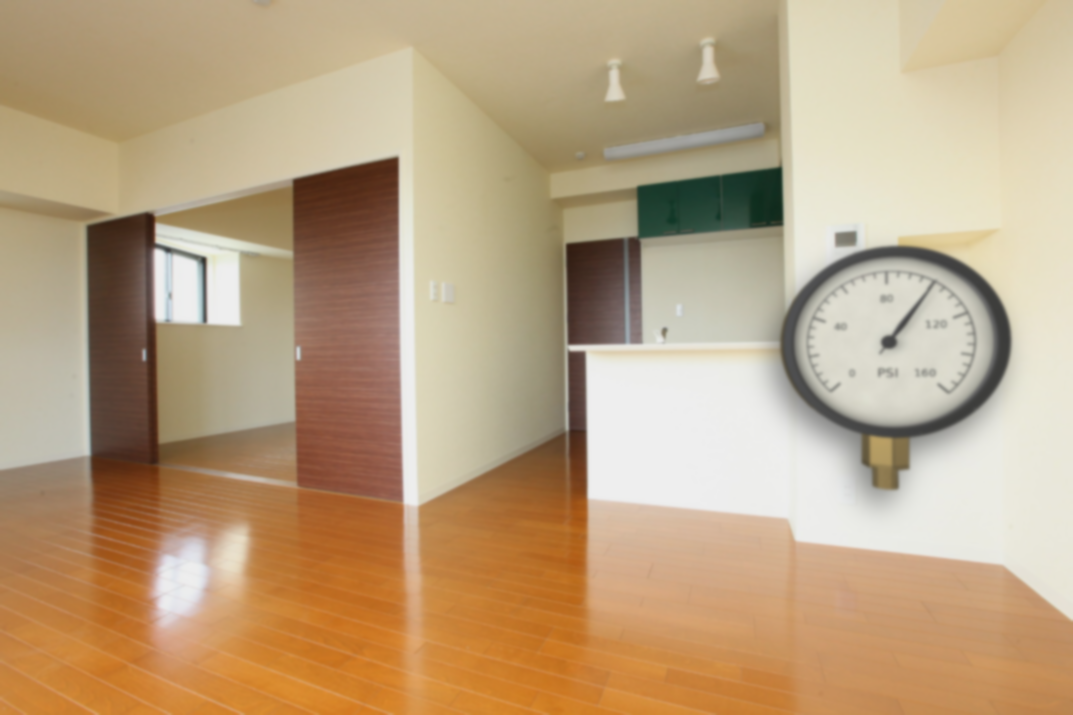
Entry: 100 psi
